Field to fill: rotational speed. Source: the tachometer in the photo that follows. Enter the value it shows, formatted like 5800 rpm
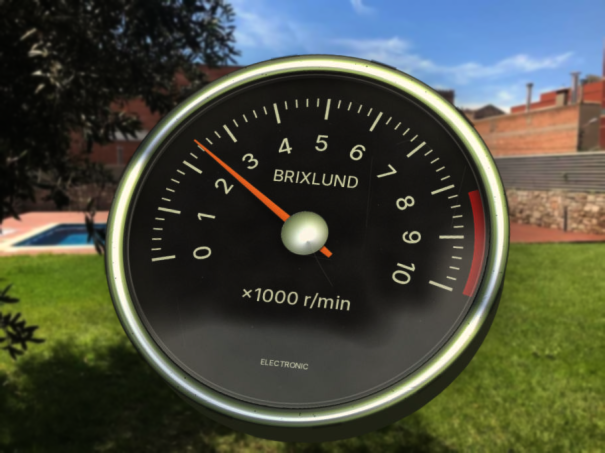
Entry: 2400 rpm
